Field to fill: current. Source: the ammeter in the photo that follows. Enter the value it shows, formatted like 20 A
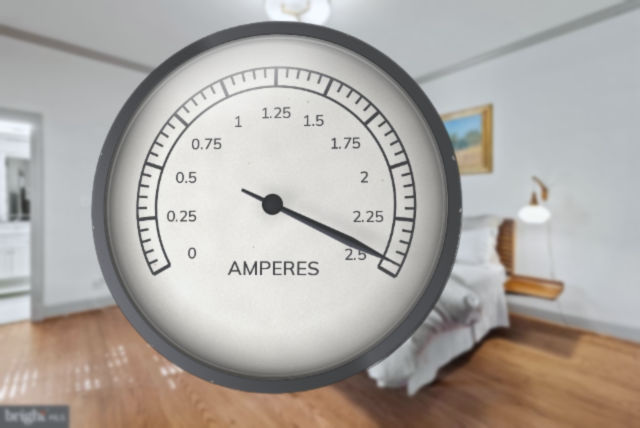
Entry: 2.45 A
